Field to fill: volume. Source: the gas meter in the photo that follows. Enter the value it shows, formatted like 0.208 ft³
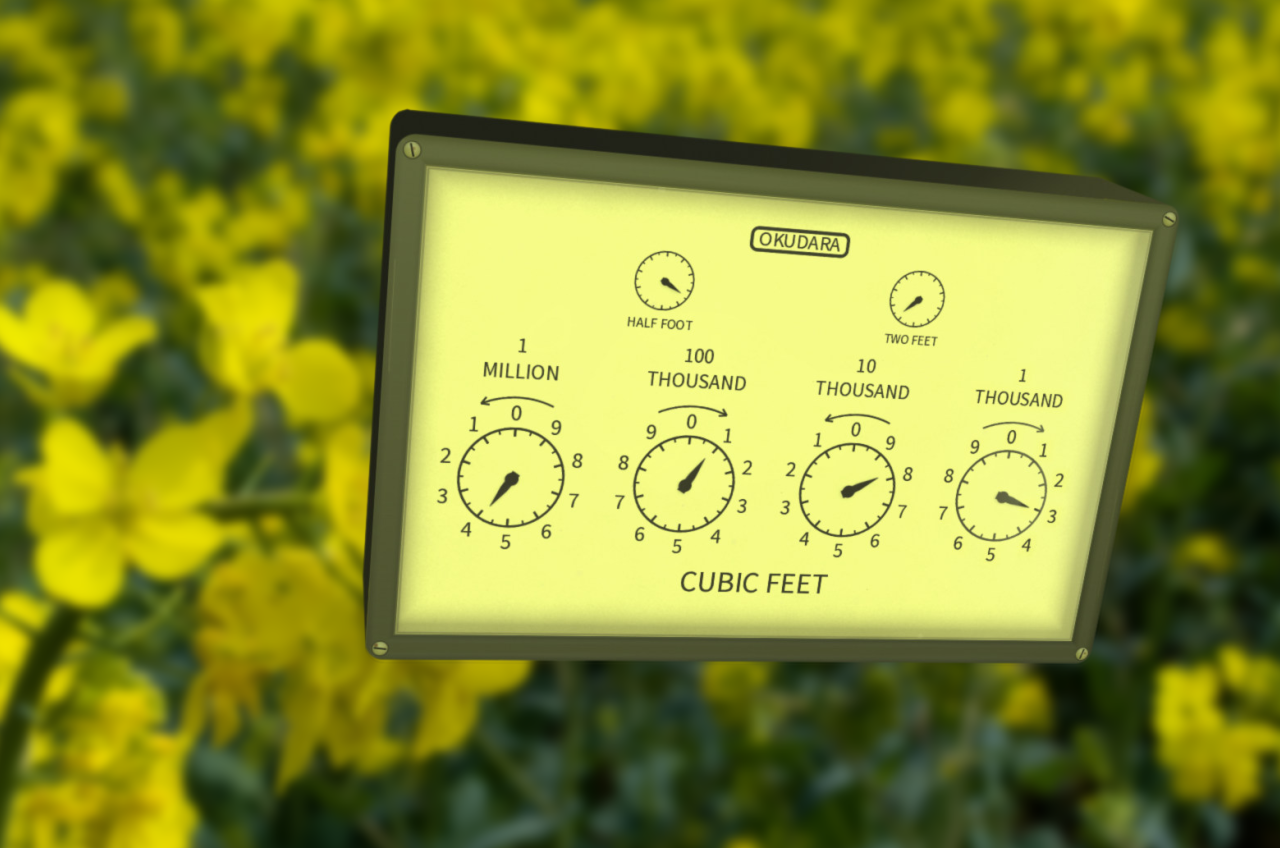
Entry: 408300 ft³
